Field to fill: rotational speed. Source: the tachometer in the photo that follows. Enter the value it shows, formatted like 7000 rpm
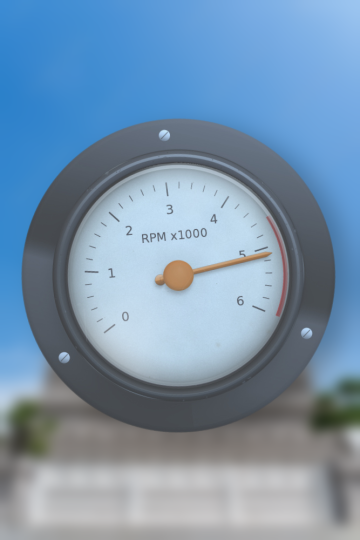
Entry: 5100 rpm
